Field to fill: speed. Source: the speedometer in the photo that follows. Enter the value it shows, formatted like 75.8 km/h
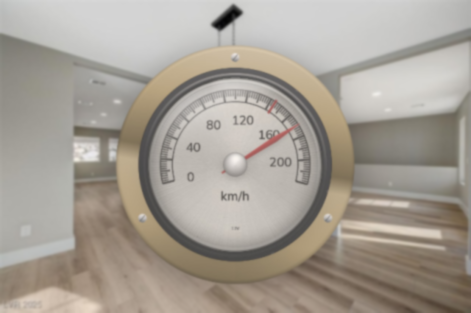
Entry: 170 km/h
